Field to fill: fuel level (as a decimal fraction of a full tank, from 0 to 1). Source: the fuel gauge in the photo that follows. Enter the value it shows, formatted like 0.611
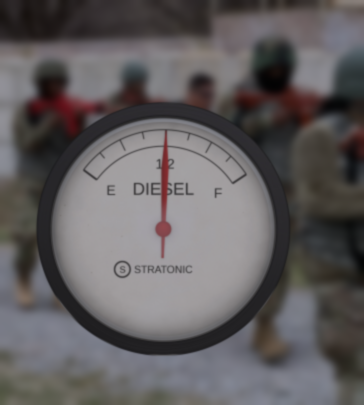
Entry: 0.5
